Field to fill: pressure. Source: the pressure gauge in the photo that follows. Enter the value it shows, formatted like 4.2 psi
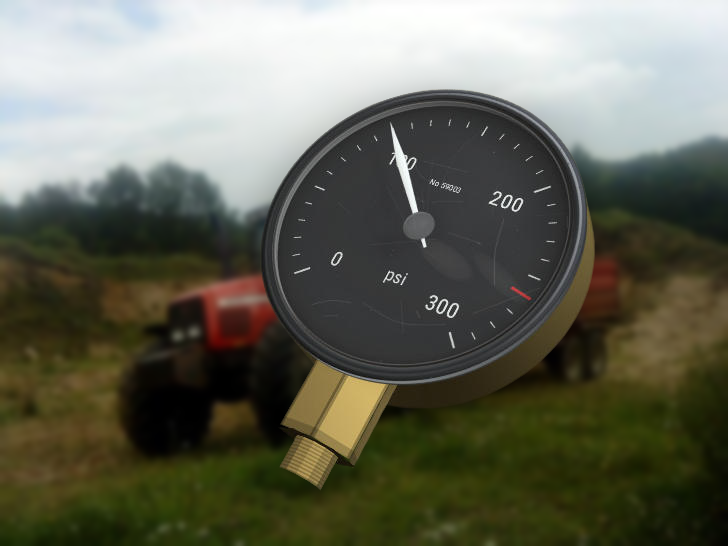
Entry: 100 psi
